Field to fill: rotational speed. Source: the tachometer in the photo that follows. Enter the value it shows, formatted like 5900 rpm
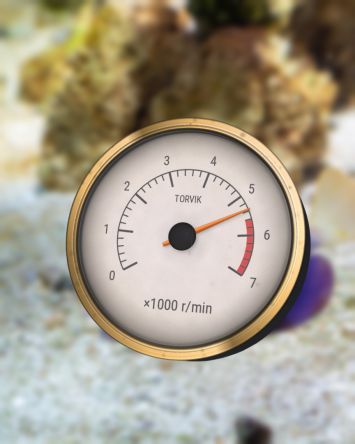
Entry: 5400 rpm
